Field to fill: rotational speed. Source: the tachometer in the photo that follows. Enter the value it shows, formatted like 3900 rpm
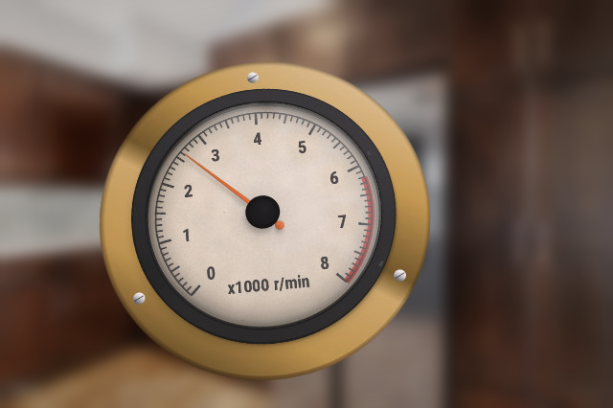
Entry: 2600 rpm
